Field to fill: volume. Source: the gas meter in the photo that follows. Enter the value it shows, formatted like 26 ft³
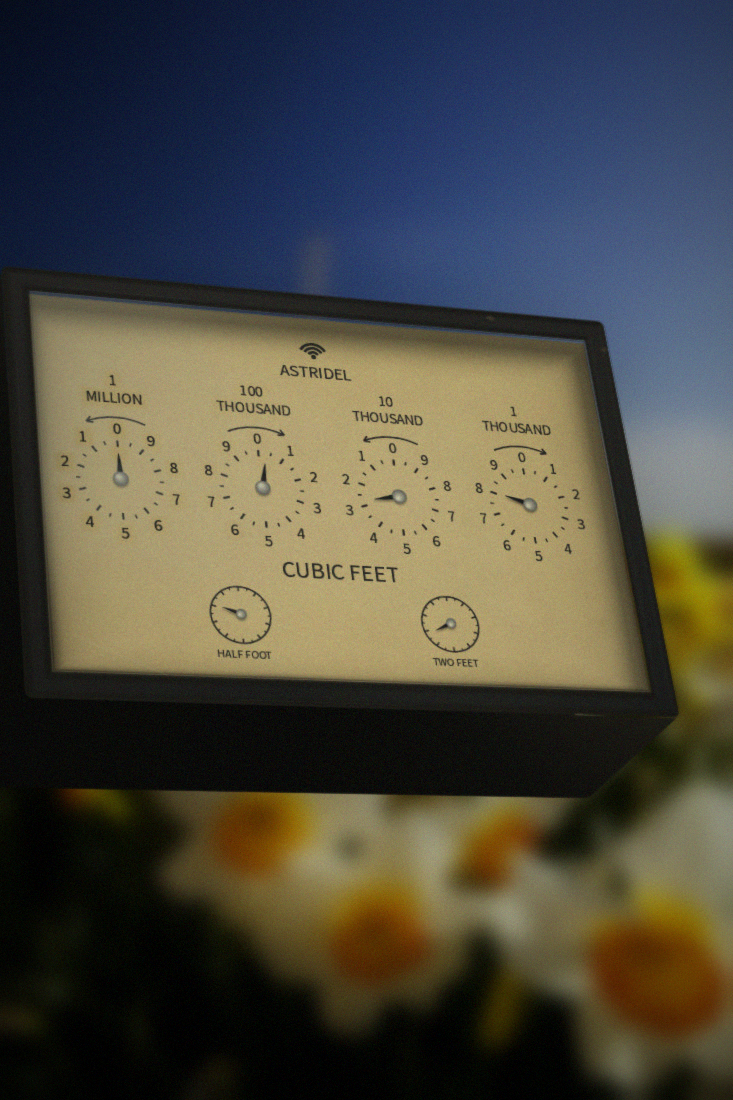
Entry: 2800 ft³
